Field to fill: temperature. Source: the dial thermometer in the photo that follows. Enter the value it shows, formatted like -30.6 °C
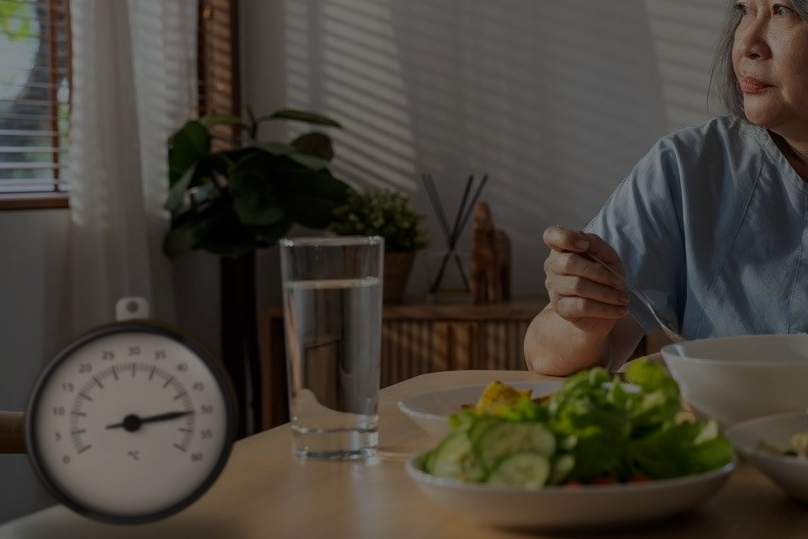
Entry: 50 °C
